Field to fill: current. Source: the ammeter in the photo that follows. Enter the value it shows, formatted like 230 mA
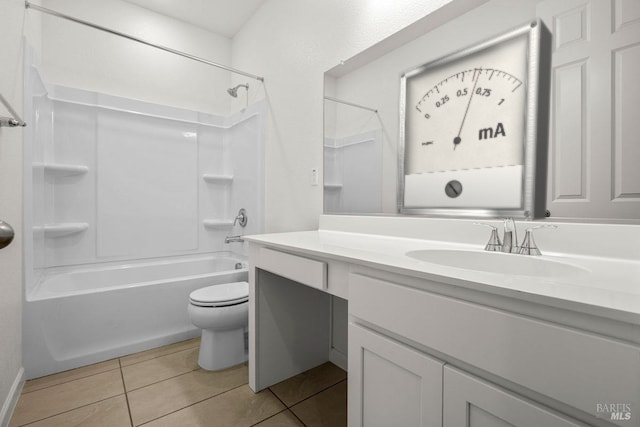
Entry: 0.65 mA
